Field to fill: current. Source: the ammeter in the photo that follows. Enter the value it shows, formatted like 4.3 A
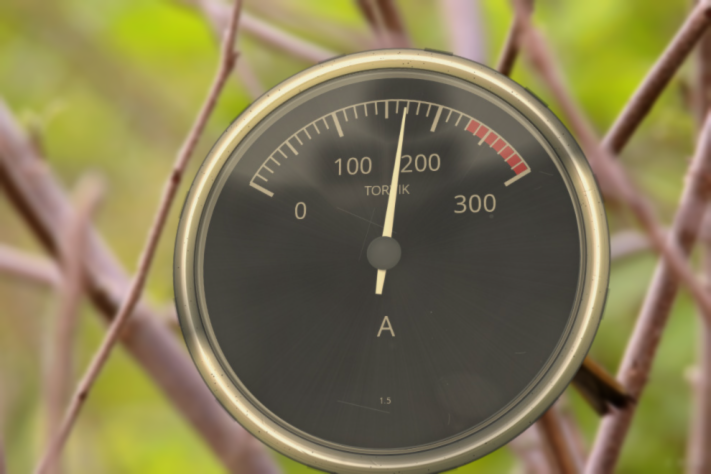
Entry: 170 A
